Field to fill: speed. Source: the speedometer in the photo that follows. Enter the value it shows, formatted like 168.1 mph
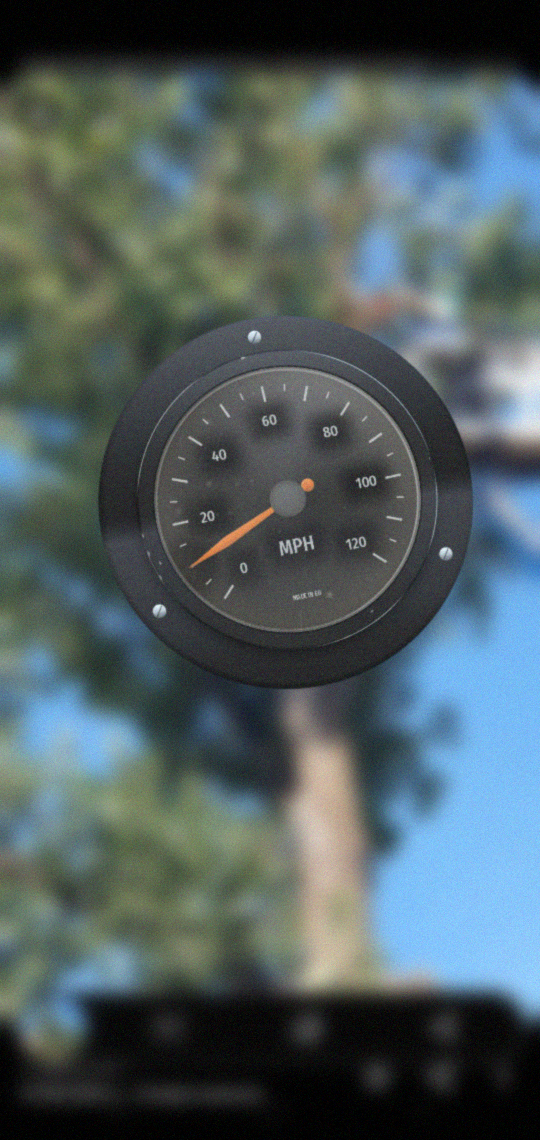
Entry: 10 mph
